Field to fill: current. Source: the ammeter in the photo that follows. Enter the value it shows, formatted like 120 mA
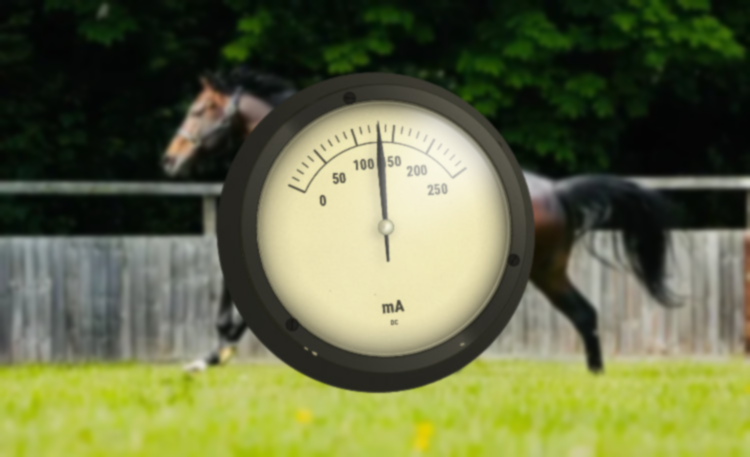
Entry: 130 mA
